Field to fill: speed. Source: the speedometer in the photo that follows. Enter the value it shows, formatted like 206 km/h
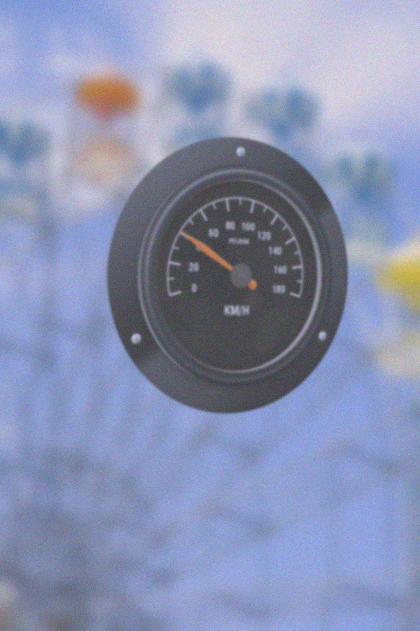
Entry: 40 km/h
